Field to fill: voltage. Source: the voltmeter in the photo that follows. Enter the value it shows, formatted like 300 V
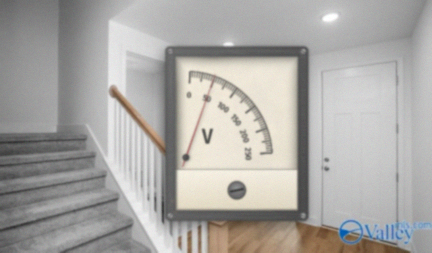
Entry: 50 V
